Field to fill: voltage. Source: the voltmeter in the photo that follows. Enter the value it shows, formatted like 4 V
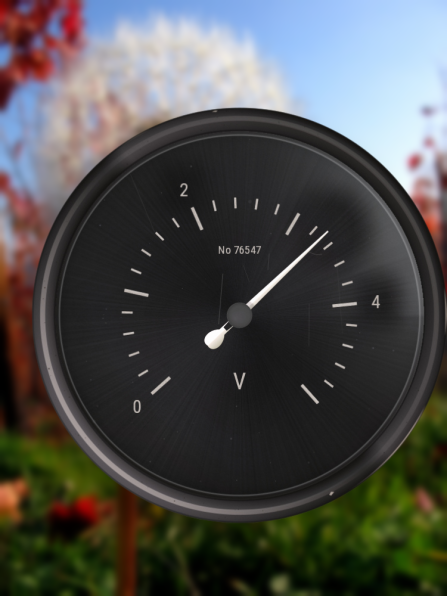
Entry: 3.3 V
